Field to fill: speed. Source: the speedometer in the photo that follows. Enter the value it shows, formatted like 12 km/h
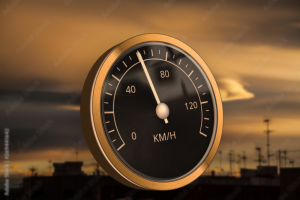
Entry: 60 km/h
